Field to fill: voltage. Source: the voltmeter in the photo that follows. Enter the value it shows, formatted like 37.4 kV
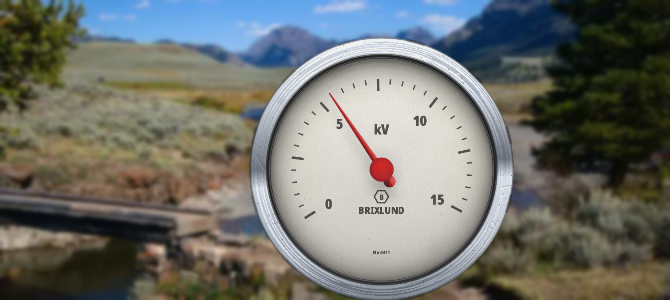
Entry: 5.5 kV
